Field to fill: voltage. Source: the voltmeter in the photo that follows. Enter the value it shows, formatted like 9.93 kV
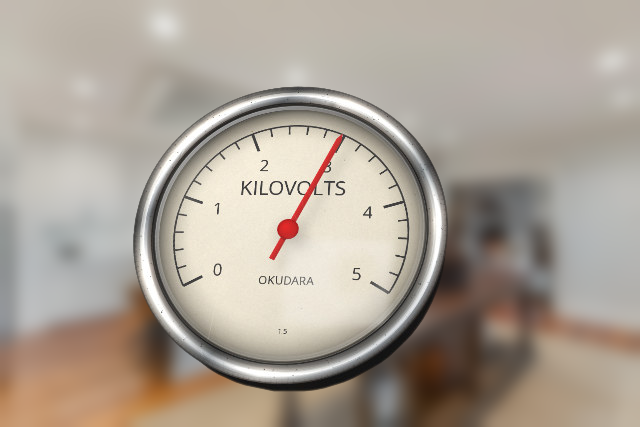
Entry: 3 kV
